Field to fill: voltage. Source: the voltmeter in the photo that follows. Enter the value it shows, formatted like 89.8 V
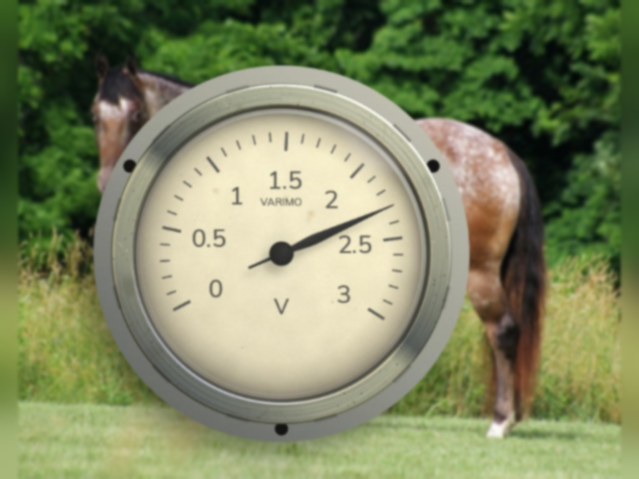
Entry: 2.3 V
